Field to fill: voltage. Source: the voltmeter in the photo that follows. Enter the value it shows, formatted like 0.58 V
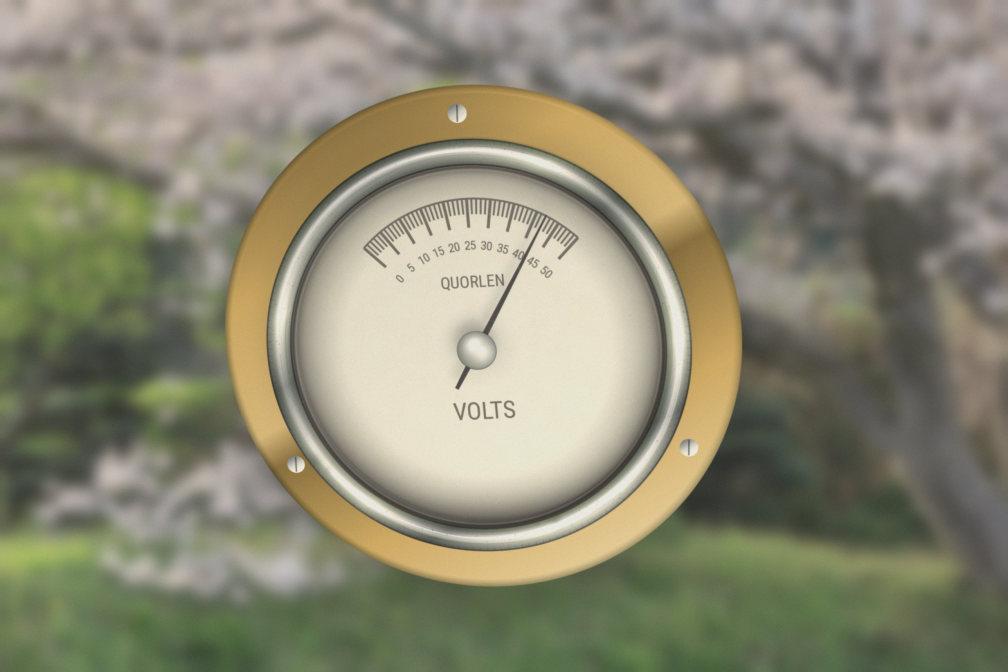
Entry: 42 V
